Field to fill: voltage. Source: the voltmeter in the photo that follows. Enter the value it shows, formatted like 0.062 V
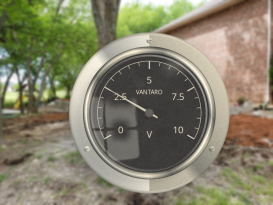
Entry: 2.5 V
